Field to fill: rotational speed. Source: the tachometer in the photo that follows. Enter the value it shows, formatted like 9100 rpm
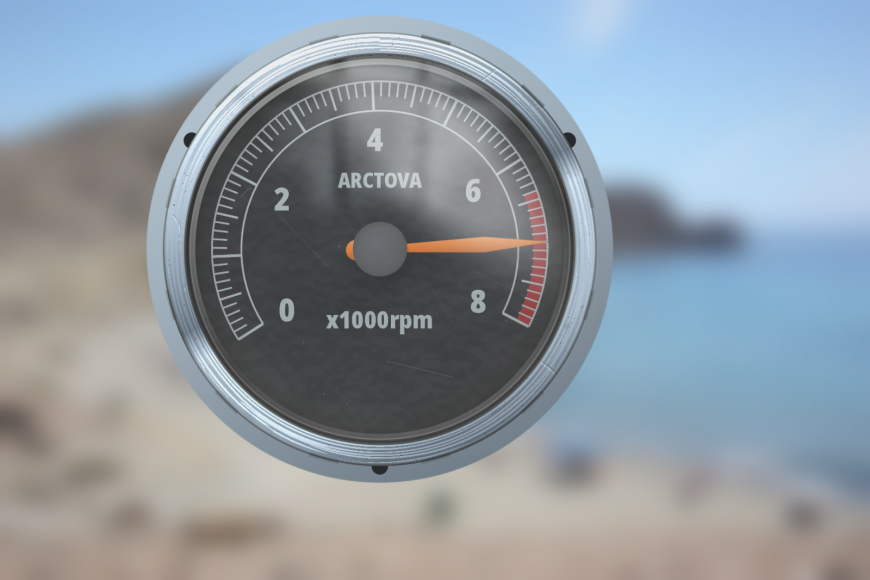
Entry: 7000 rpm
